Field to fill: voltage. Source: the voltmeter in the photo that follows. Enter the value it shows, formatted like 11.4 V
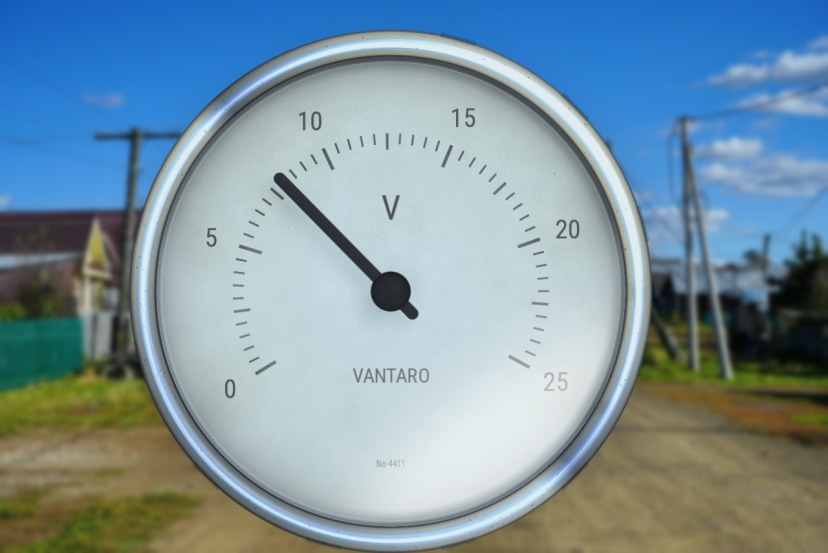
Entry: 8 V
